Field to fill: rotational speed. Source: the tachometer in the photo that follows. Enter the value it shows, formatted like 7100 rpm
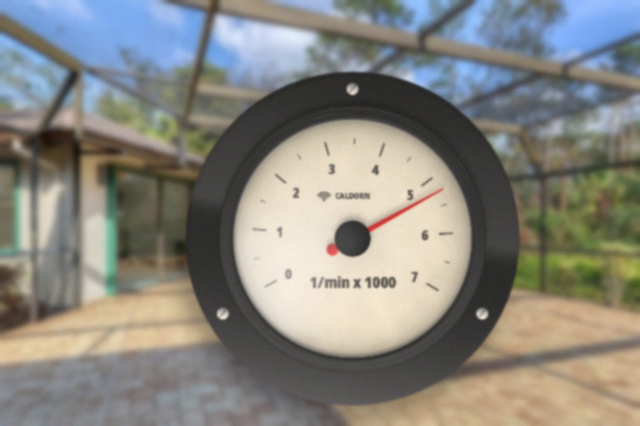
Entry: 5250 rpm
